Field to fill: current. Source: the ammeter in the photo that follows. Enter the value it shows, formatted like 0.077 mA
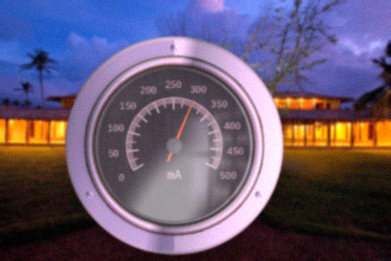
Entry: 300 mA
